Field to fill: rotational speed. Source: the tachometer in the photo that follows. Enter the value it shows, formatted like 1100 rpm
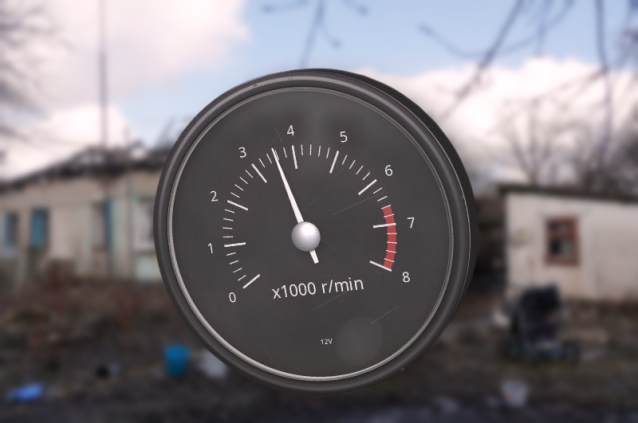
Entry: 3600 rpm
